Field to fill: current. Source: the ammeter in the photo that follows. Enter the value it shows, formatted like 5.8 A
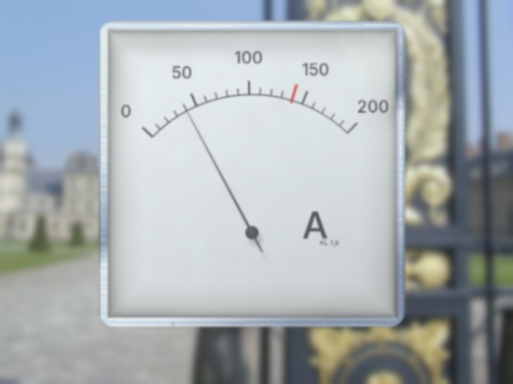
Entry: 40 A
